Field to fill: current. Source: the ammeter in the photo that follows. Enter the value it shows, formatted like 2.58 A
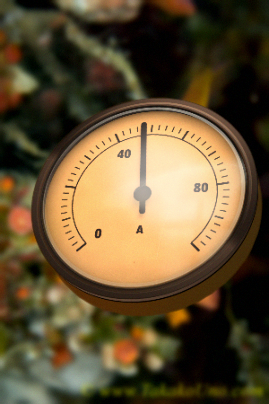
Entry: 48 A
